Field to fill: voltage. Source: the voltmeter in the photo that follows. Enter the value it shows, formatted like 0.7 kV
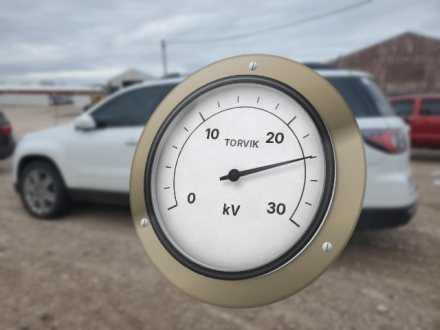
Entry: 24 kV
